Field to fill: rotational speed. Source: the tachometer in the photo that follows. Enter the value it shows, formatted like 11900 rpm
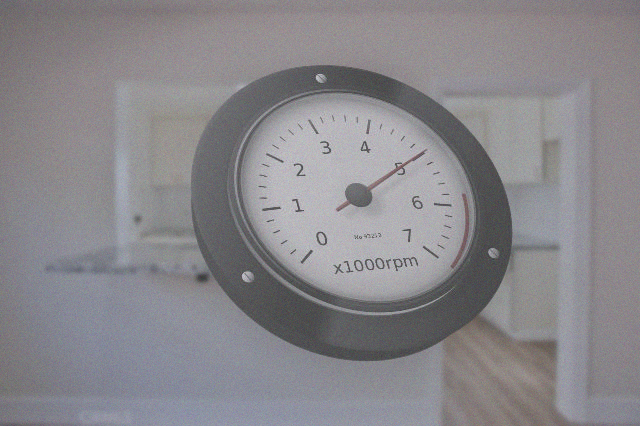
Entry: 5000 rpm
